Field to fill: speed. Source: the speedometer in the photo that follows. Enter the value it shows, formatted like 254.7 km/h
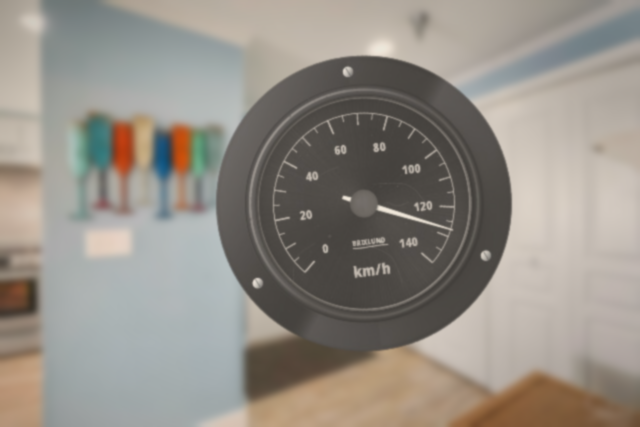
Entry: 127.5 km/h
